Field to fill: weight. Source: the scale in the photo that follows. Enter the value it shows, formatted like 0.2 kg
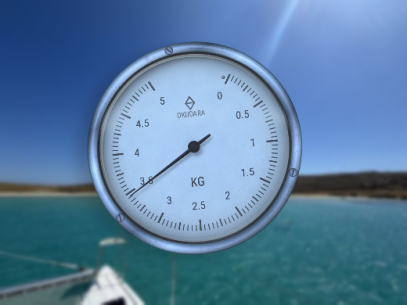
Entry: 3.45 kg
